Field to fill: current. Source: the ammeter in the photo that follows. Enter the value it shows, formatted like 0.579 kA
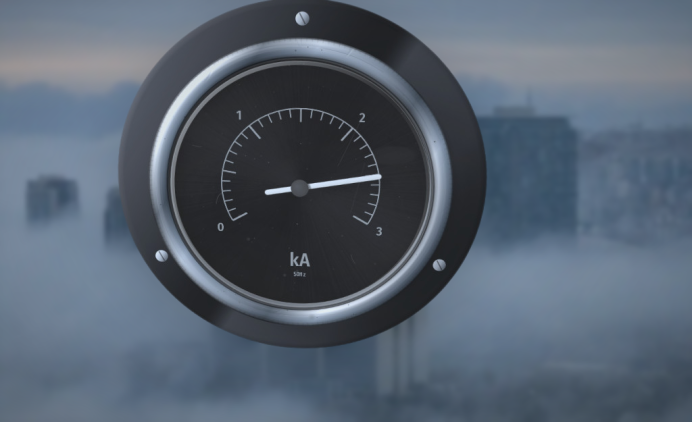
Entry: 2.5 kA
